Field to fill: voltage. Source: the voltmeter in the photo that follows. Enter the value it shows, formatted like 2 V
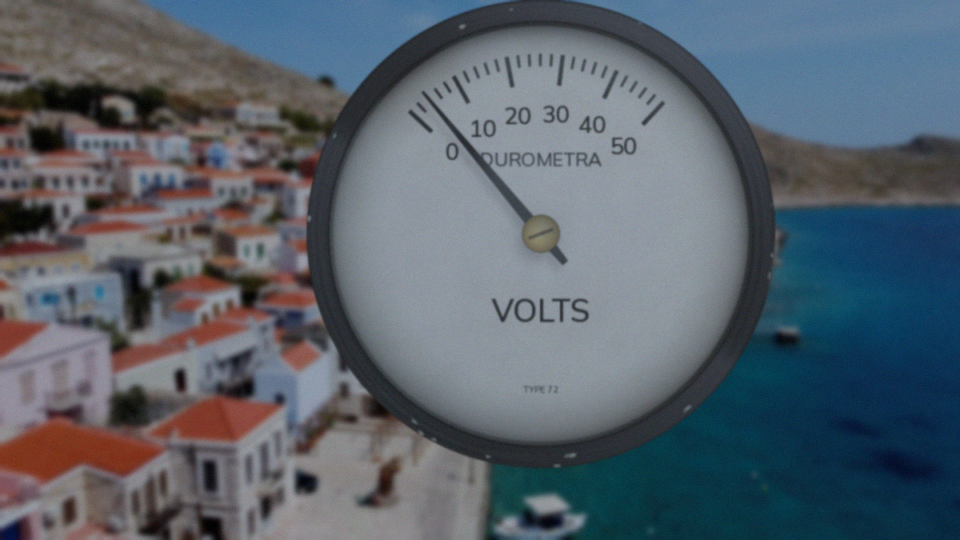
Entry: 4 V
